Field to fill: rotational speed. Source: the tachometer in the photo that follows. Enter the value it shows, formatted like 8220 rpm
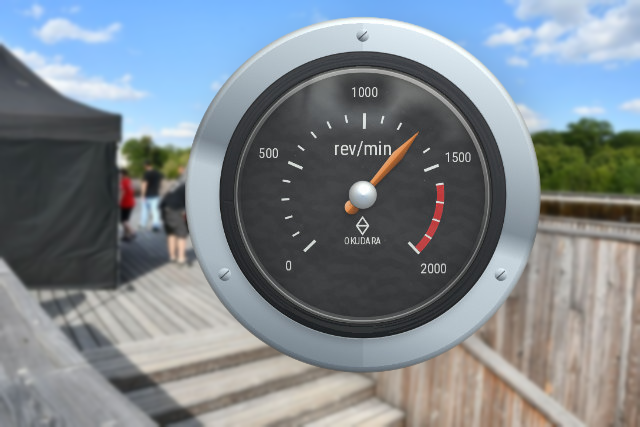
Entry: 1300 rpm
